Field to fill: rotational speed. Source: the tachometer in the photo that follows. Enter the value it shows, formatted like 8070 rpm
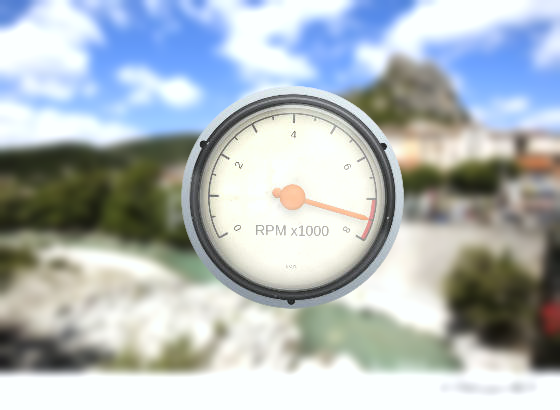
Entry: 7500 rpm
